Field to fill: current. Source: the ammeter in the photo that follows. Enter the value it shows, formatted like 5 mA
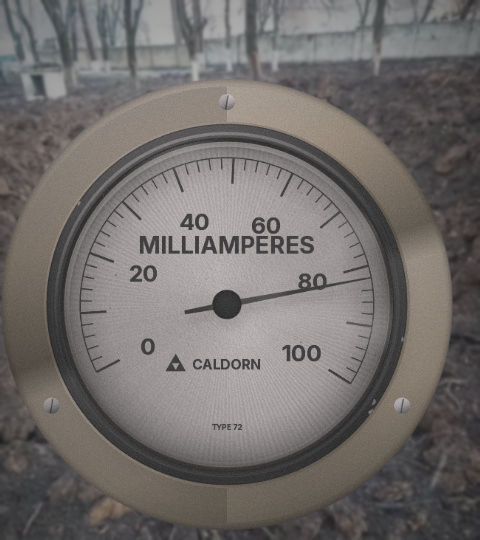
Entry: 82 mA
